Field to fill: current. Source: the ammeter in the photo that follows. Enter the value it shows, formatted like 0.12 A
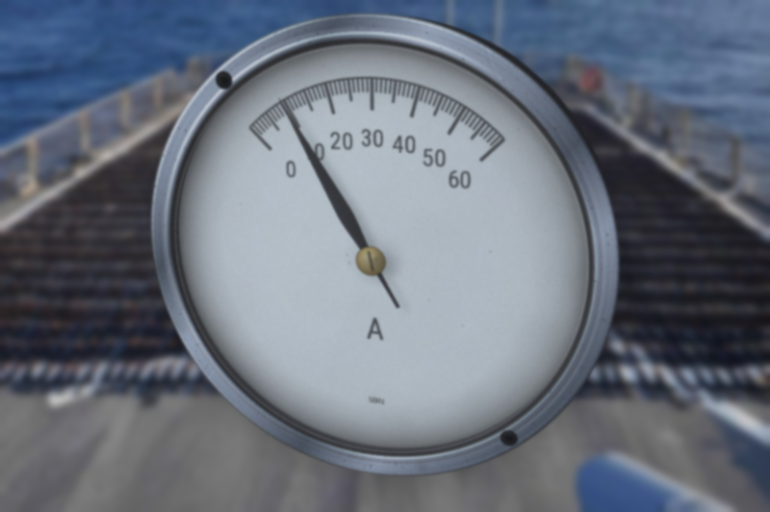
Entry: 10 A
